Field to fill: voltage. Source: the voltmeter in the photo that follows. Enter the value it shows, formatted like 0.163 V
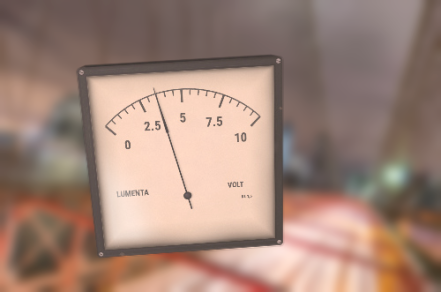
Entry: 3.5 V
